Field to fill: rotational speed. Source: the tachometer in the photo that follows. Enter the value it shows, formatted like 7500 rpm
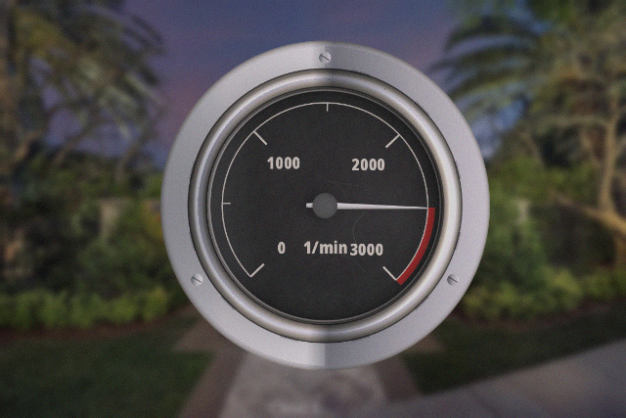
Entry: 2500 rpm
